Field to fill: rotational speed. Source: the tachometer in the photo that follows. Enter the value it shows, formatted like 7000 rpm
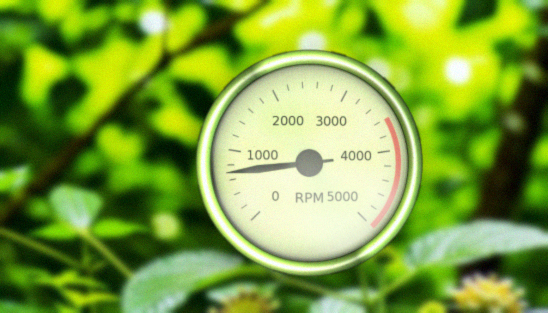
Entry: 700 rpm
